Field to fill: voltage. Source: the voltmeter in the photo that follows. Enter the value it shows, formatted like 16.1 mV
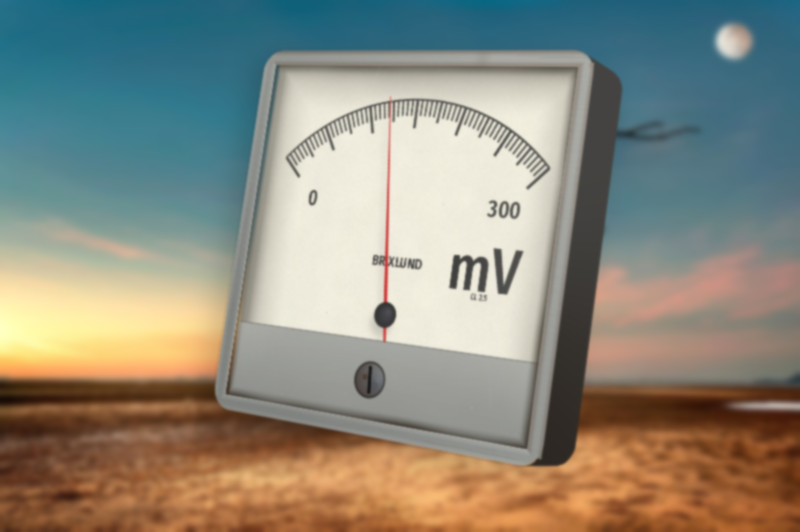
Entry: 125 mV
